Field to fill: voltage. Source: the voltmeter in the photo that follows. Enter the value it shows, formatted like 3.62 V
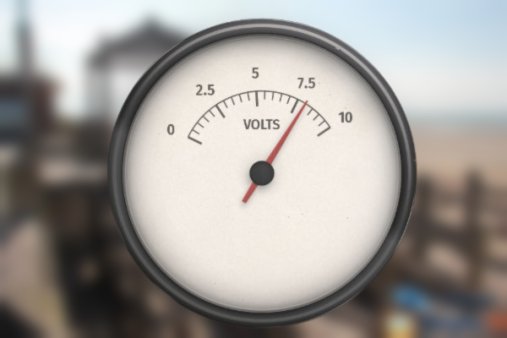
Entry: 8 V
